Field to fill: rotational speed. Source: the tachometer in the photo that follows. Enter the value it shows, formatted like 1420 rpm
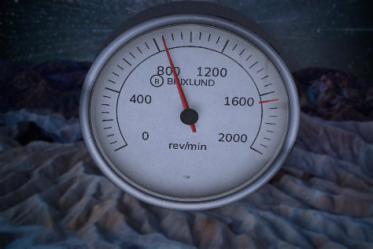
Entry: 850 rpm
